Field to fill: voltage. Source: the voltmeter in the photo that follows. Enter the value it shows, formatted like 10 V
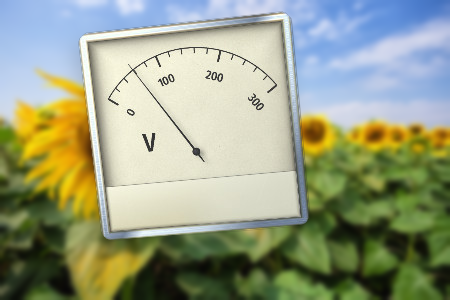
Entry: 60 V
